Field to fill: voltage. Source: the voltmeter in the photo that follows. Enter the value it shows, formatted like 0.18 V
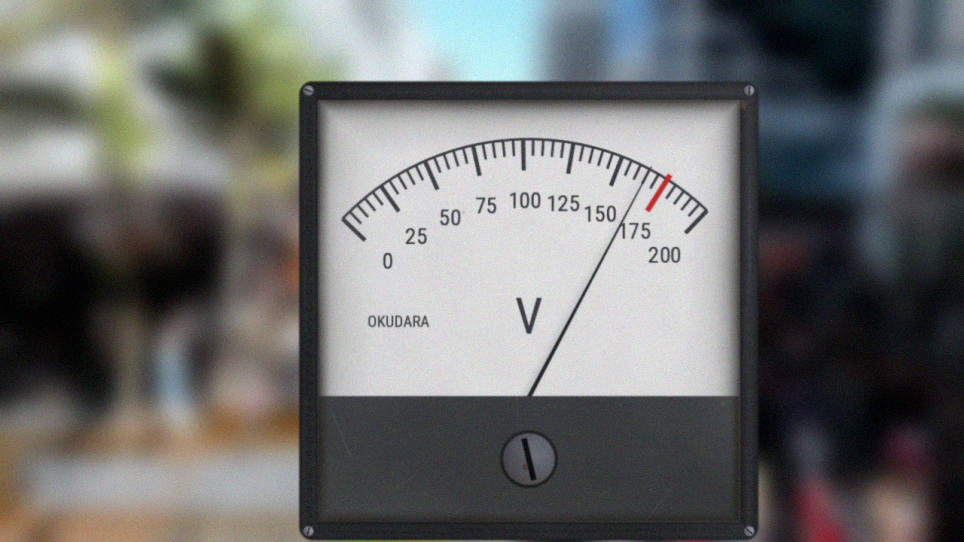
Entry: 165 V
